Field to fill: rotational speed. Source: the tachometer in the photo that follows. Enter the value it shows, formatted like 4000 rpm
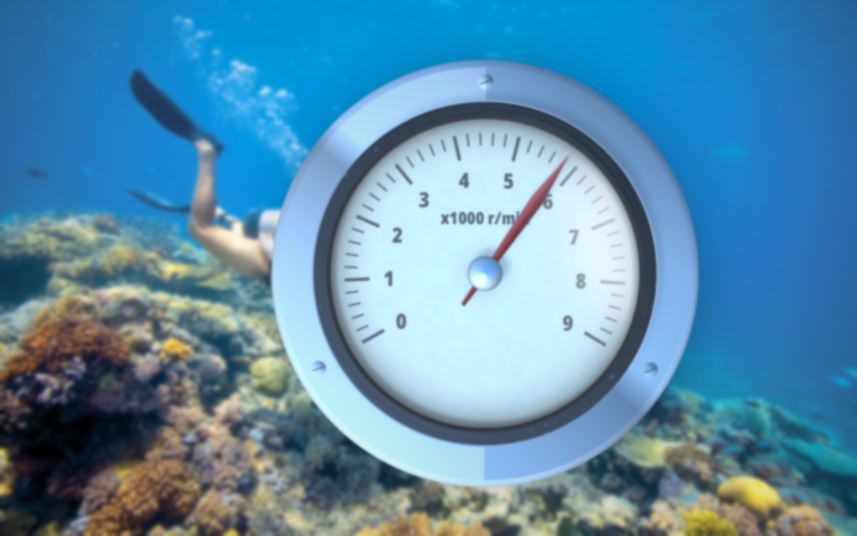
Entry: 5800 rpm
